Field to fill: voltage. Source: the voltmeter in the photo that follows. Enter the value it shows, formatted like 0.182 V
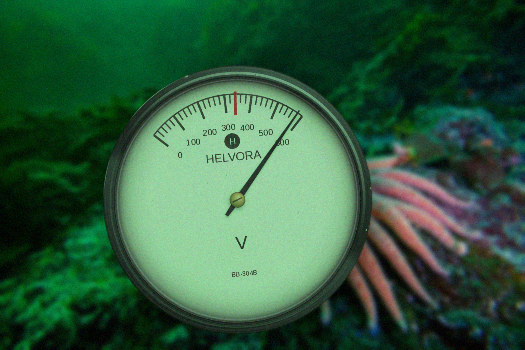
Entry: 580 V
